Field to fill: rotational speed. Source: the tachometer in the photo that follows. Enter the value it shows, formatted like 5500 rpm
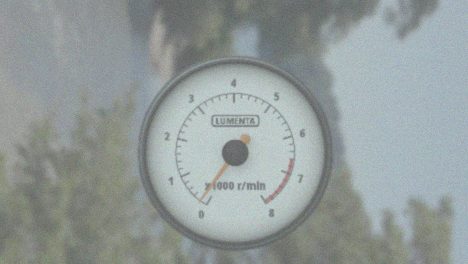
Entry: 200 rpm
